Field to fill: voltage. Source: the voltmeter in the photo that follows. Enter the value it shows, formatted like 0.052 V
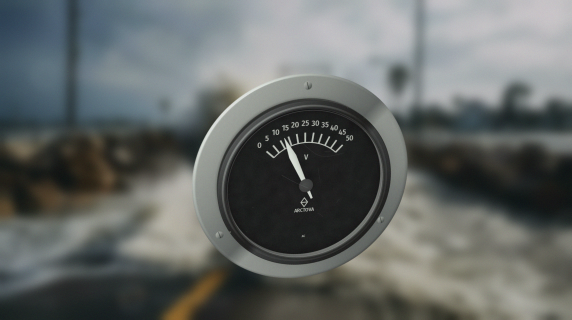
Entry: 12.5 V
